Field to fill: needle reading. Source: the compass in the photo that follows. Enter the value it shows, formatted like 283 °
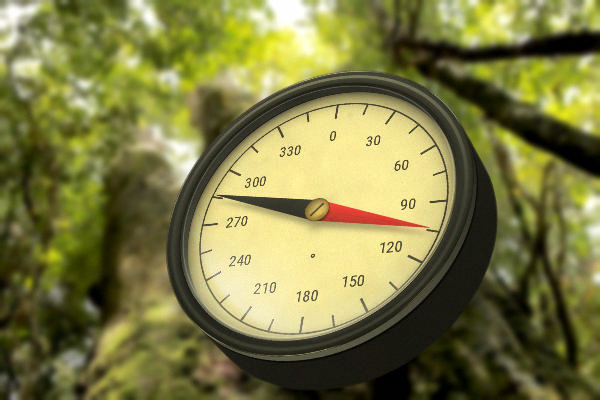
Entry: 105 °
